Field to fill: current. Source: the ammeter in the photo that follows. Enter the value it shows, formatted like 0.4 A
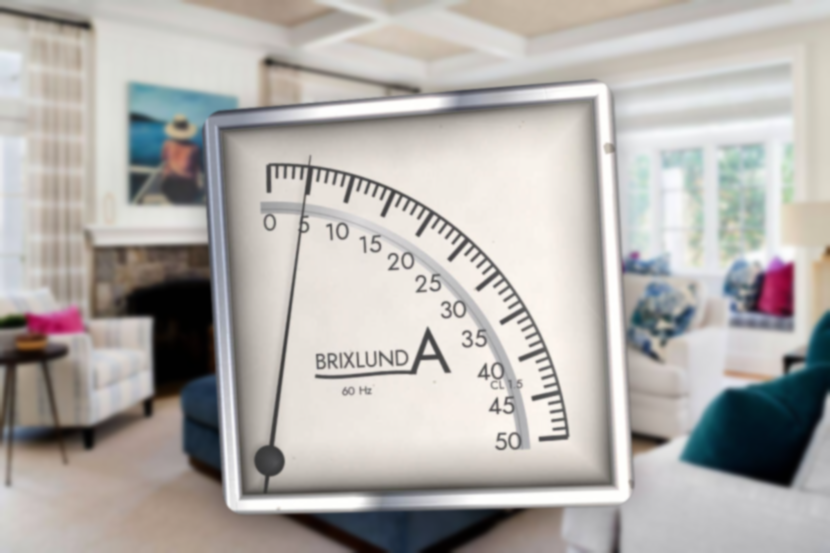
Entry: 5 A
